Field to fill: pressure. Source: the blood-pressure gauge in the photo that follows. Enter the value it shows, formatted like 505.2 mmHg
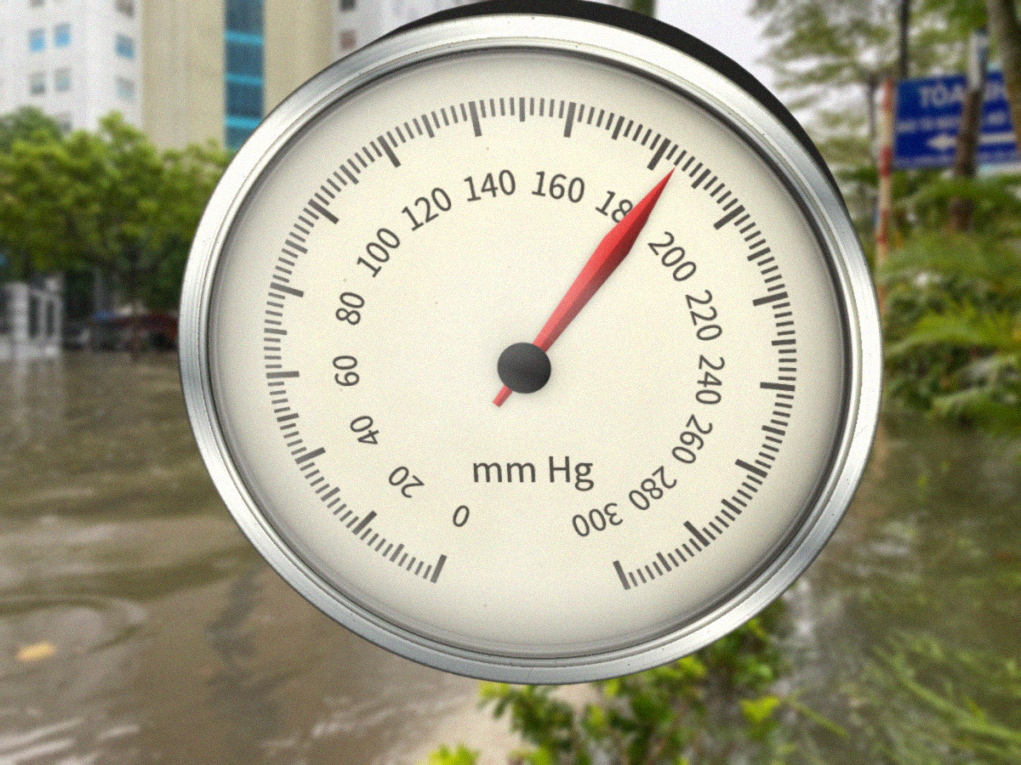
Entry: 184 mmHg
